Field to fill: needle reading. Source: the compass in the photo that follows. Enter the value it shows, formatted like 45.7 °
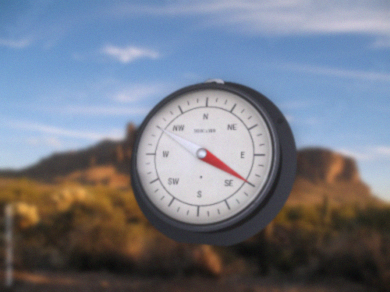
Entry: 120 °
